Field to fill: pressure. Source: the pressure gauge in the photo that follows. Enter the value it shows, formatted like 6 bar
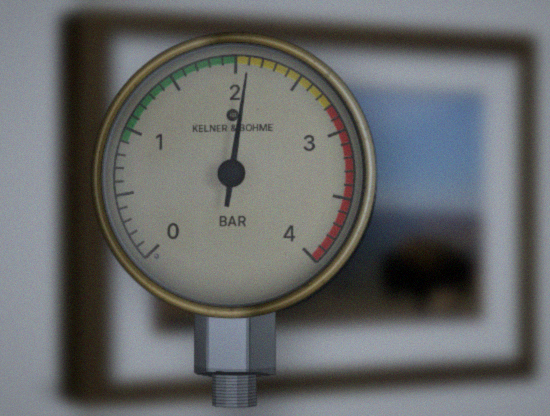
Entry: 2.1 bar
